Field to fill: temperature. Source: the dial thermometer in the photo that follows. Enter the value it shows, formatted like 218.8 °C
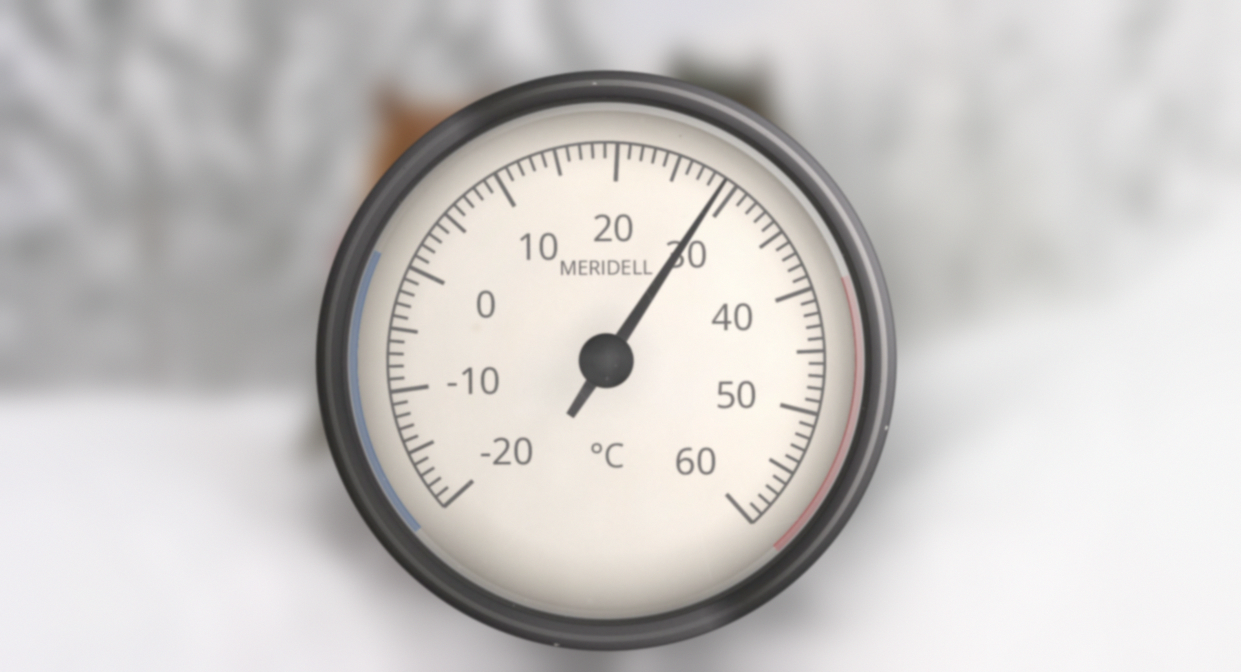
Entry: 29 °C
